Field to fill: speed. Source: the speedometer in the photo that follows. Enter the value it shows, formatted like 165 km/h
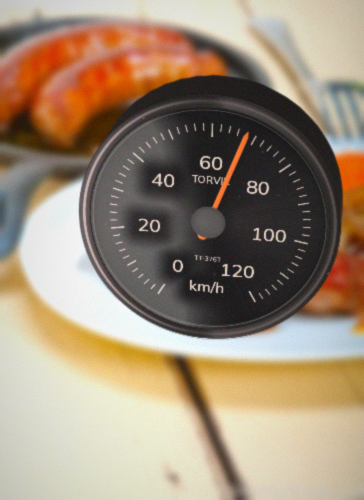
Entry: 68 km/h
